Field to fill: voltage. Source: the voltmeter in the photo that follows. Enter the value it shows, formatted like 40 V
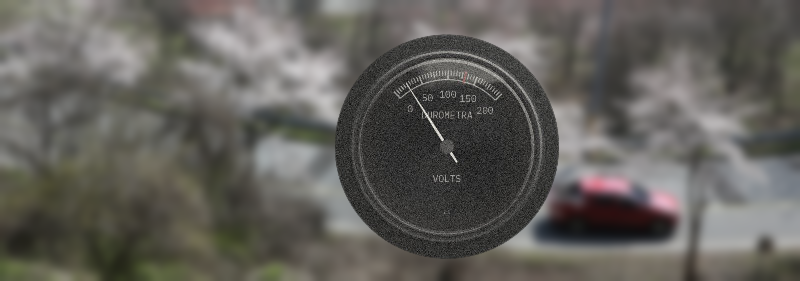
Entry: 25 V
